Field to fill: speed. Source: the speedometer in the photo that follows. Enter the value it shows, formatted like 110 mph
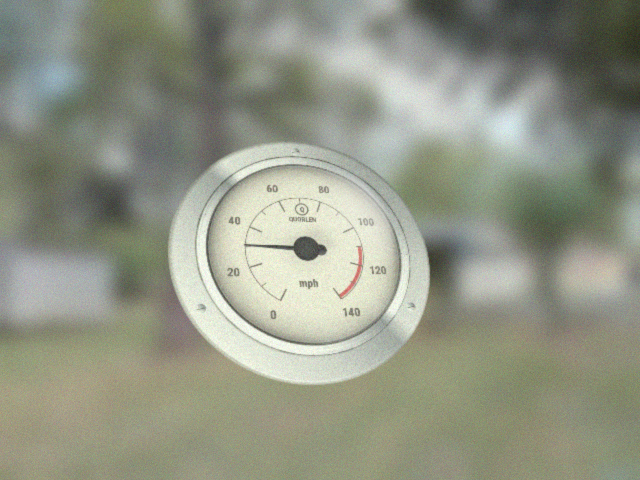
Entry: 30 mph
